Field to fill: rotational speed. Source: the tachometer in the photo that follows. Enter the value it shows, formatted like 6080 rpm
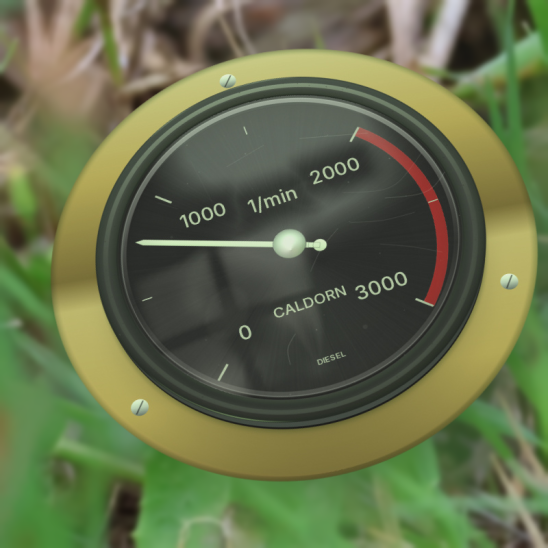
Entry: 750 rpm
